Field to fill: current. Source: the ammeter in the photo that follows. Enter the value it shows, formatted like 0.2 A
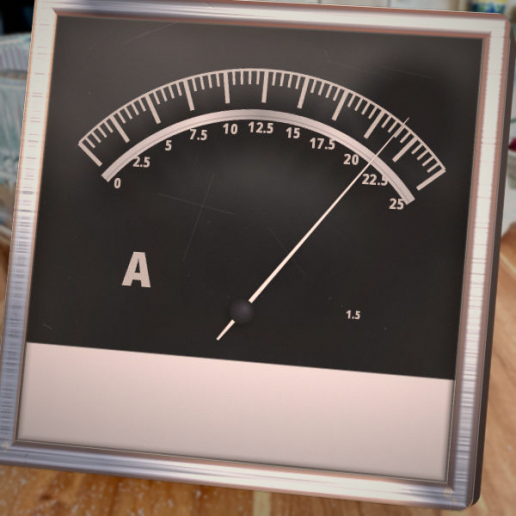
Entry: 21.5 A
